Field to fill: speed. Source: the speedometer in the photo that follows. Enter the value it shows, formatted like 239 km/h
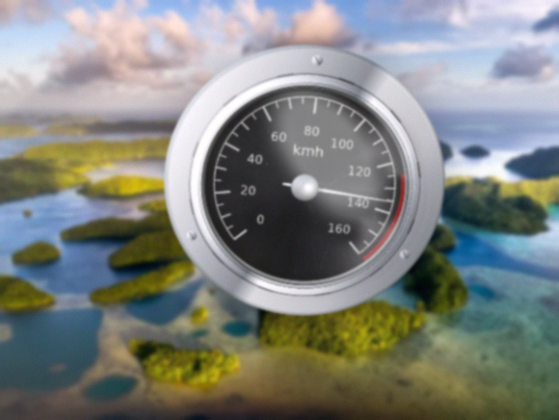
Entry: 135 km/h
